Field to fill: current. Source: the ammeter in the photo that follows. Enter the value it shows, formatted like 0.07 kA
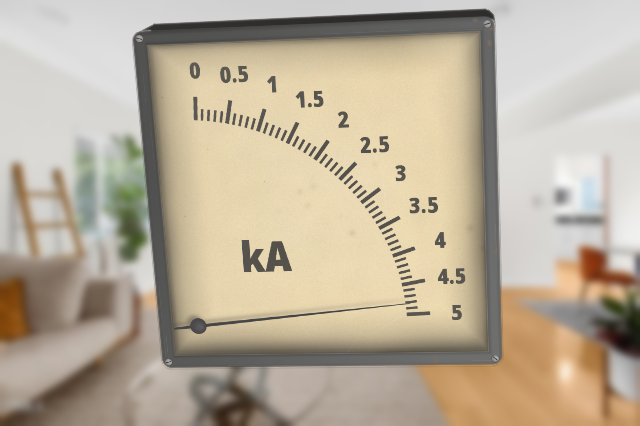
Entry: 4.8 kA
